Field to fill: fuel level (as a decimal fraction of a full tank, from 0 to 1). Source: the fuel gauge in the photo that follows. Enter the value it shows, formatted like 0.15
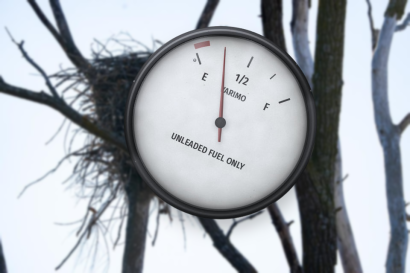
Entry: 0.25
